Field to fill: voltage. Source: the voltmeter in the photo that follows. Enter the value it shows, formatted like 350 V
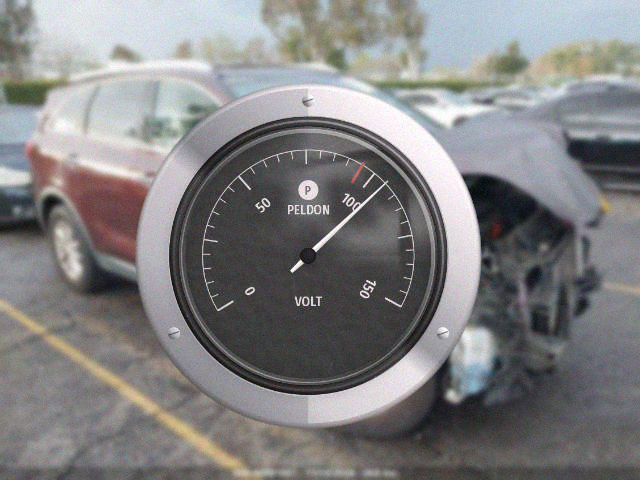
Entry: 105 V
